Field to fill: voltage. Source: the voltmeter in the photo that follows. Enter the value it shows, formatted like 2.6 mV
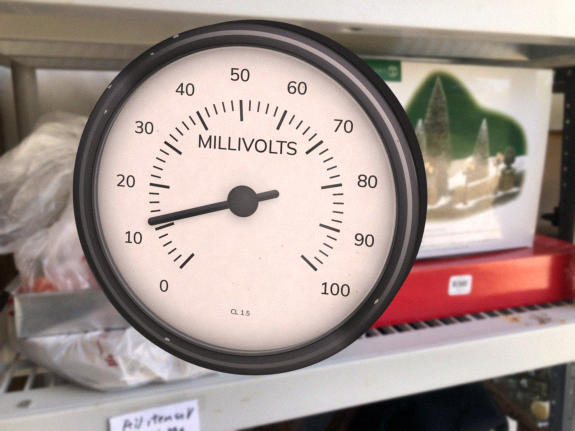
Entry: 12 mV
